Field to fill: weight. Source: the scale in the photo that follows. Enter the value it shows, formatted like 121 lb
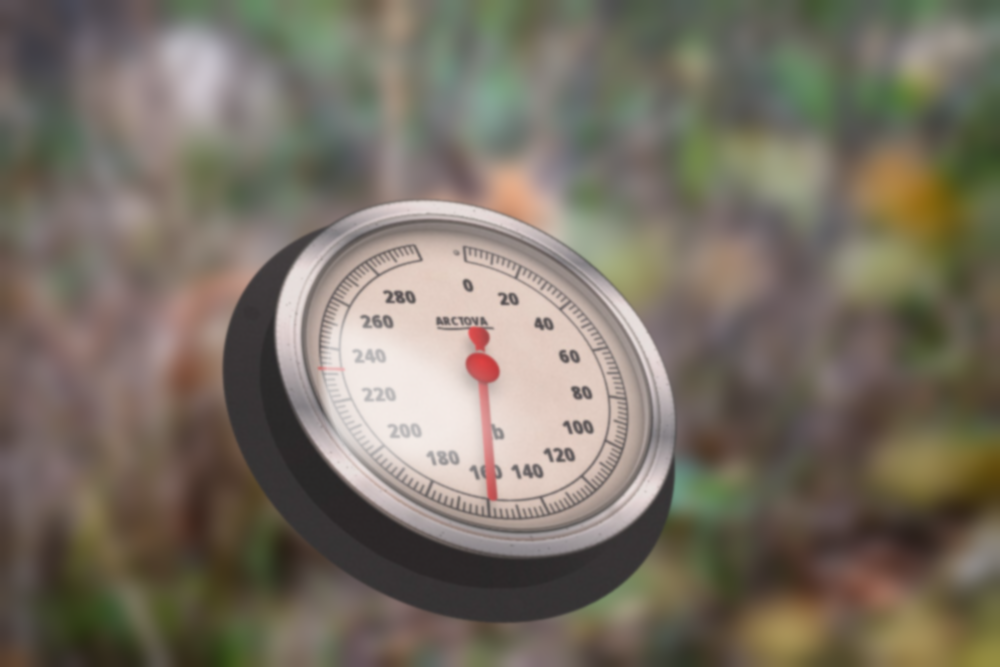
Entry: 160 lb
